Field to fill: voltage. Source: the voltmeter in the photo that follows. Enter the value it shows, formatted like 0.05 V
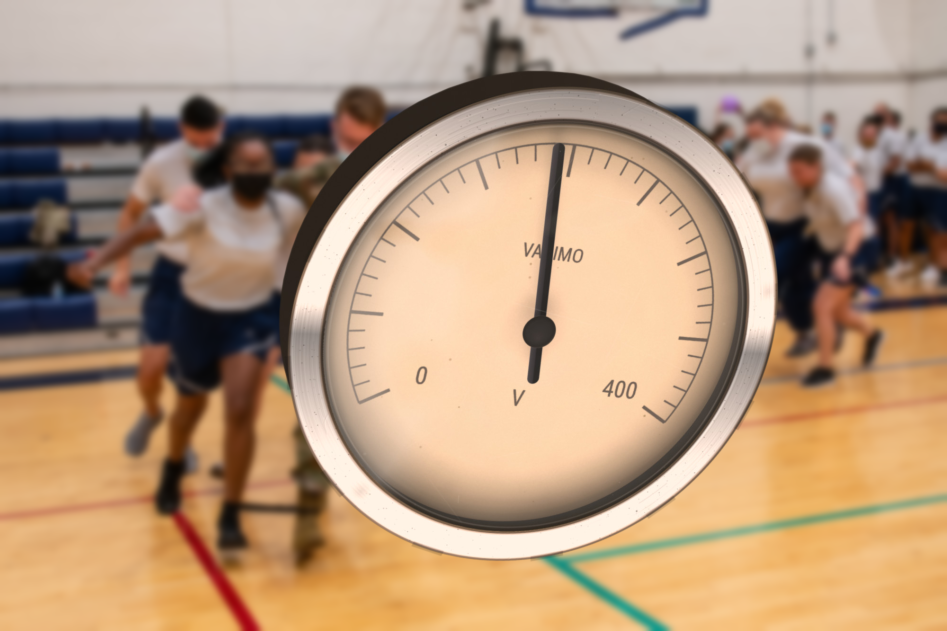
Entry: 190 V
